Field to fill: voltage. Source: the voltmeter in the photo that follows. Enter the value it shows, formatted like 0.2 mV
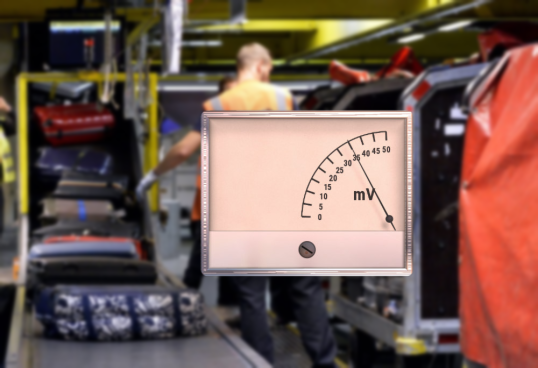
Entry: 35 mV
